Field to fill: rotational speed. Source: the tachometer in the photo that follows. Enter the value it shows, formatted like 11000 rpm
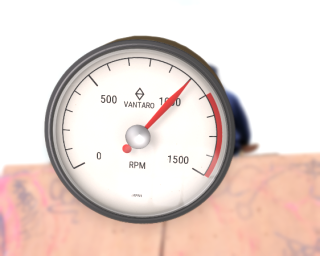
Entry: 1000 rpm
